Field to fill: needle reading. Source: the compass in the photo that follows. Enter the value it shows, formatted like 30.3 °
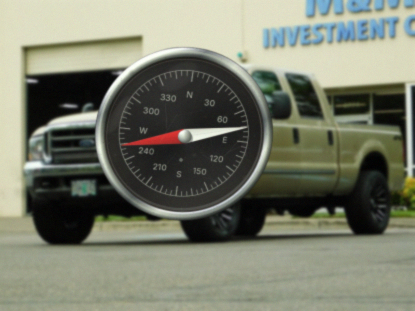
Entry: 255 °
